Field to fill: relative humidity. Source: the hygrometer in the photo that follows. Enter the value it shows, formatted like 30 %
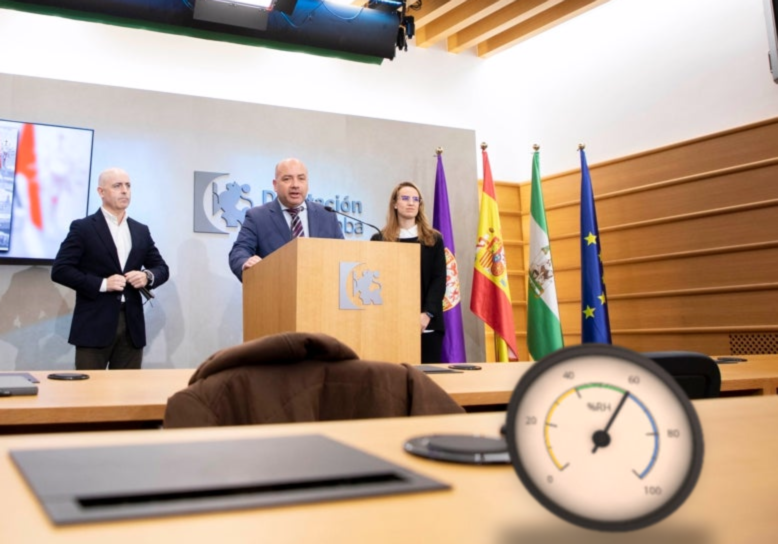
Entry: 60 %
